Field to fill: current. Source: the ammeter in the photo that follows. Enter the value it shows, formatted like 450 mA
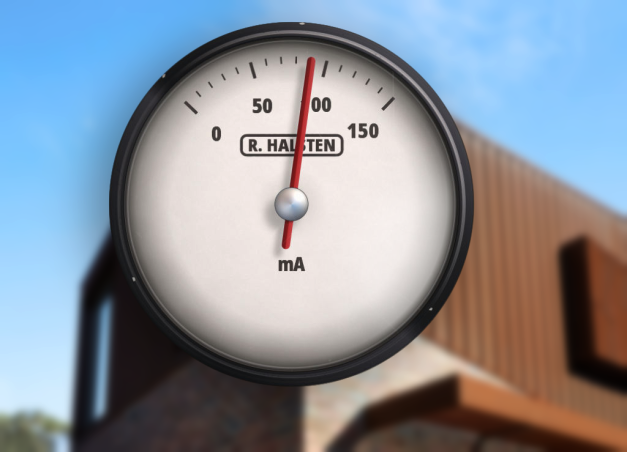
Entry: 90 mA
